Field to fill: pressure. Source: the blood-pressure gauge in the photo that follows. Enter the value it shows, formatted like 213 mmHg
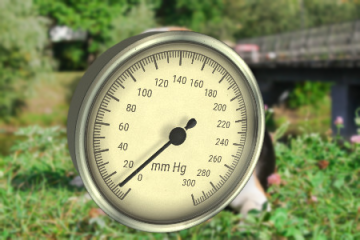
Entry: 10 mmHg
